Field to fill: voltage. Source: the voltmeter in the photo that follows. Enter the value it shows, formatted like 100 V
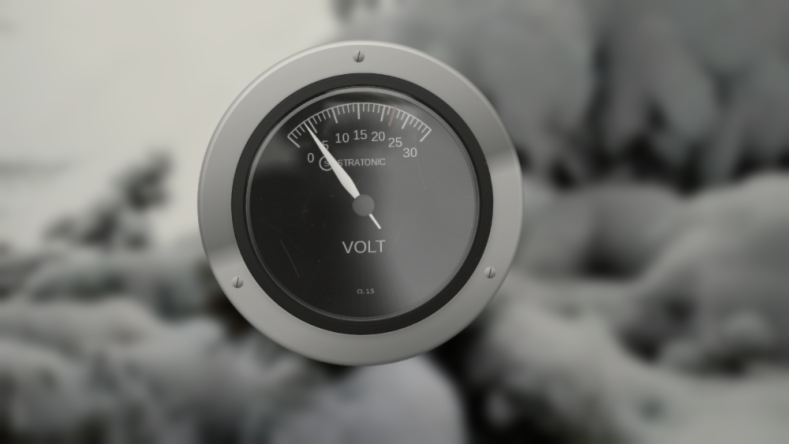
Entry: 4 V
